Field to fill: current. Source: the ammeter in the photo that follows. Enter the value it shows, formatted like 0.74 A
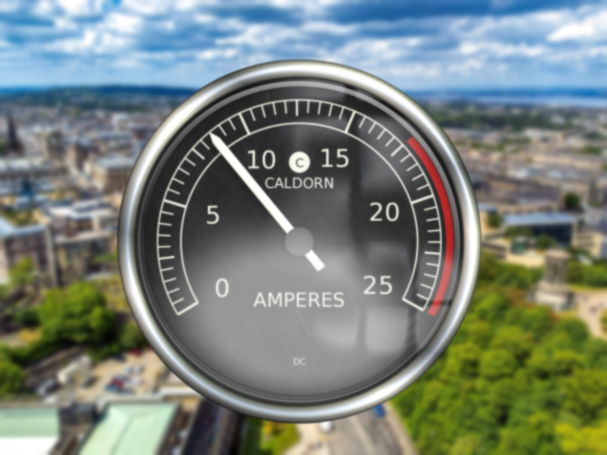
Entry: 8.5 A
